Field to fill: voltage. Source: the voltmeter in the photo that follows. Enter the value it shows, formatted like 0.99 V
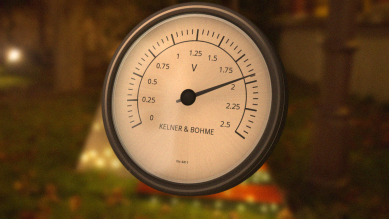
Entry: 1.95 V
